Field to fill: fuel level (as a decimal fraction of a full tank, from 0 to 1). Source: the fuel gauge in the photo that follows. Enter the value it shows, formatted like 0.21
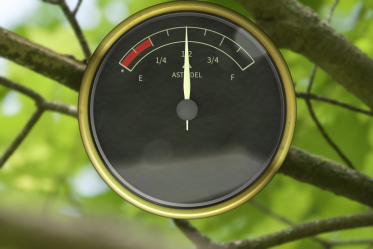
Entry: 0.5
